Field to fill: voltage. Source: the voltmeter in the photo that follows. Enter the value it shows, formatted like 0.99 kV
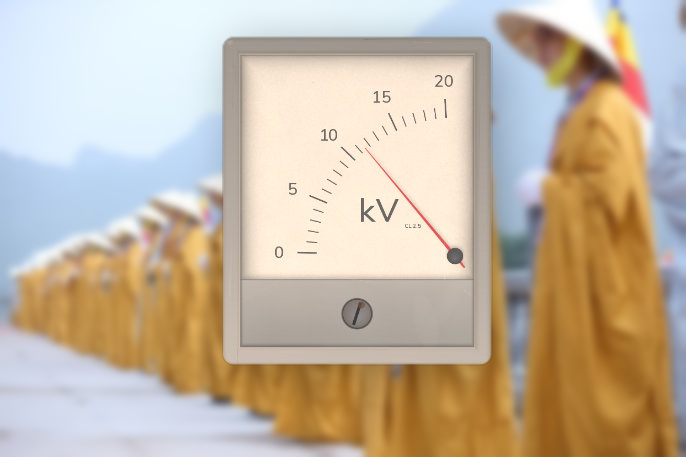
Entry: 11.5 kV
